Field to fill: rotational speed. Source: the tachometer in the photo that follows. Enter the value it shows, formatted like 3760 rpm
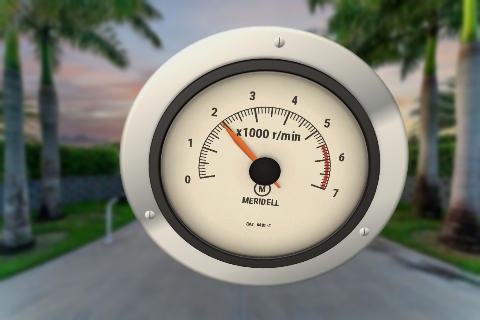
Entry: 2000 rpm
